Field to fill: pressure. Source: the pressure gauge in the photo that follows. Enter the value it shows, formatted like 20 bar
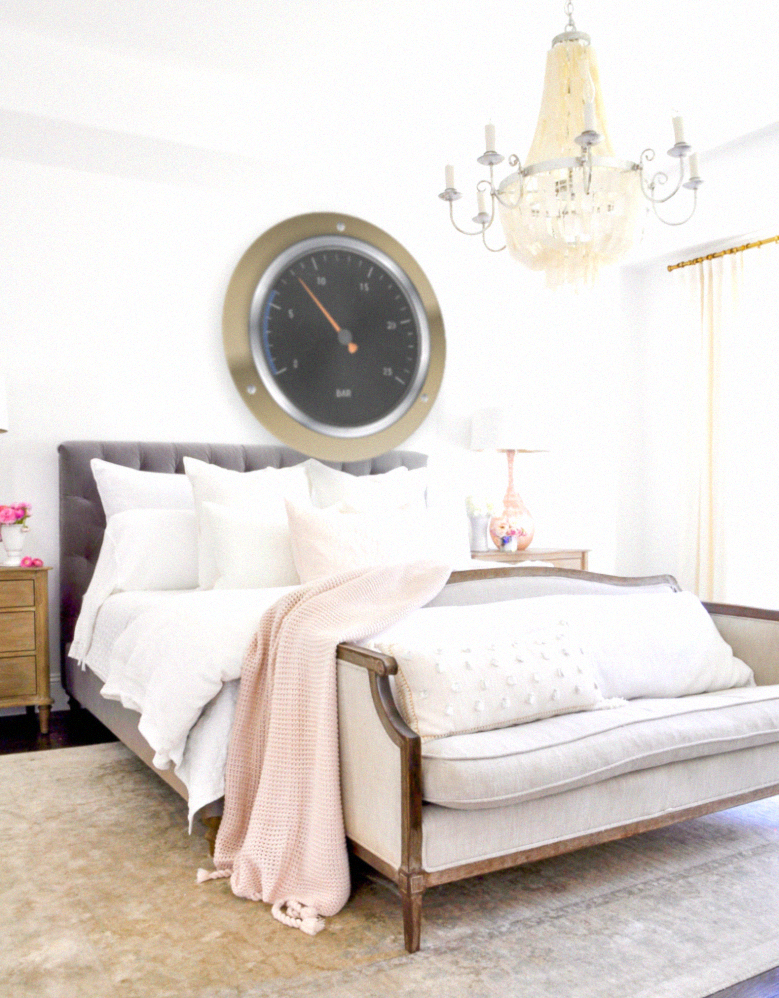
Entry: 8 bar
